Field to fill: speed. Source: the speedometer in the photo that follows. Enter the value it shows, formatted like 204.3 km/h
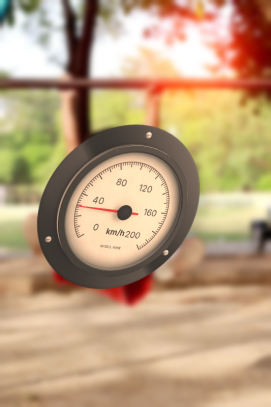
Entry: 30 km/h
